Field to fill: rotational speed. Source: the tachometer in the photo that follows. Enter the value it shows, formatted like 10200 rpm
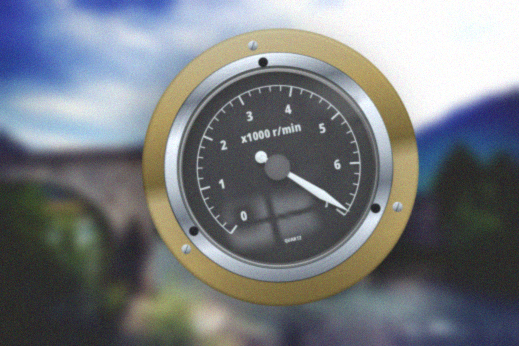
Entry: 6900 rpm
